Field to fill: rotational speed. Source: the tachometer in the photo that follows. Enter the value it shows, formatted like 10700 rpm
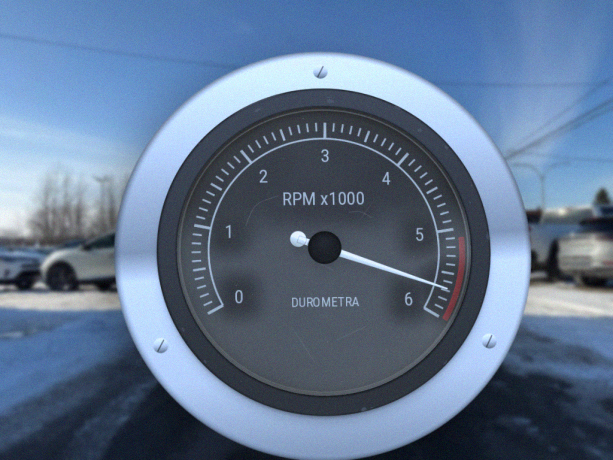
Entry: 5700 rpm
